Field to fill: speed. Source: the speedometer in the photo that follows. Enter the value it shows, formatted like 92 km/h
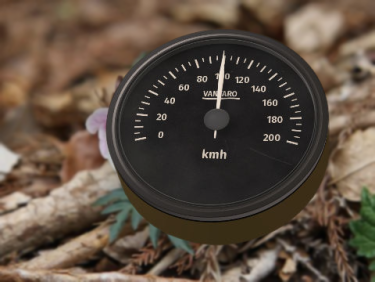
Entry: 100 km/h
